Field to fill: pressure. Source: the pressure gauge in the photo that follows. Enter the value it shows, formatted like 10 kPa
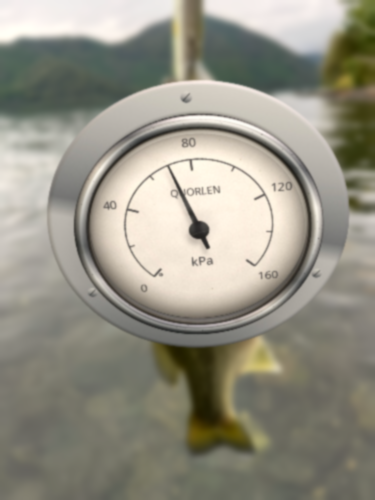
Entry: 70 kPa
